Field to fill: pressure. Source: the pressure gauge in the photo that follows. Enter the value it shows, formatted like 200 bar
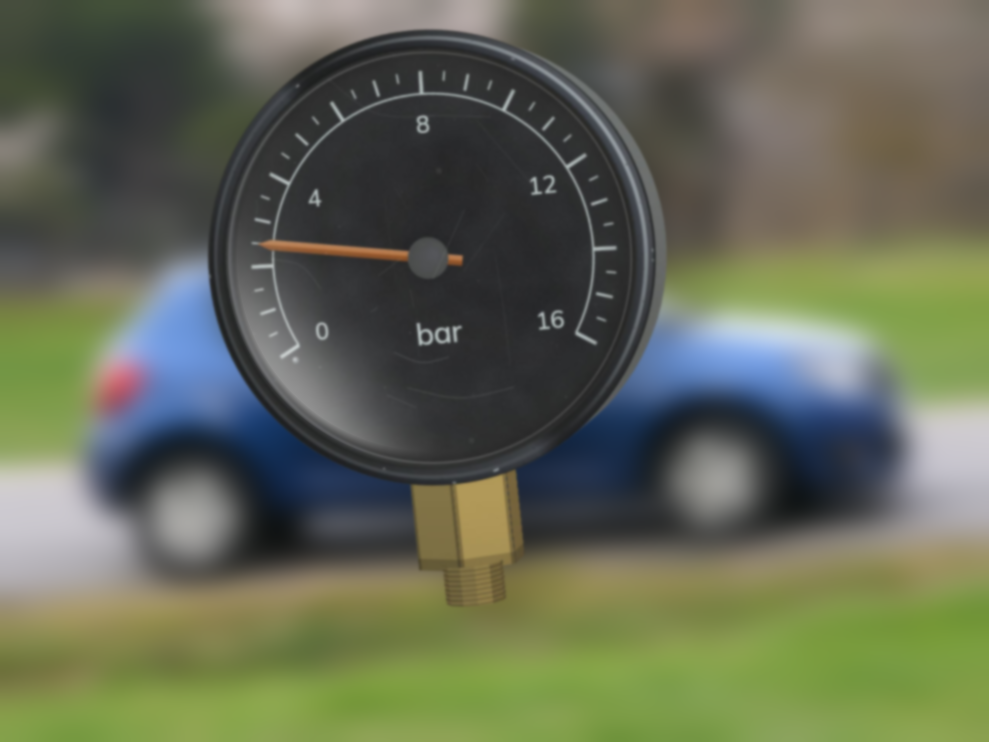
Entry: 2.5 bar
